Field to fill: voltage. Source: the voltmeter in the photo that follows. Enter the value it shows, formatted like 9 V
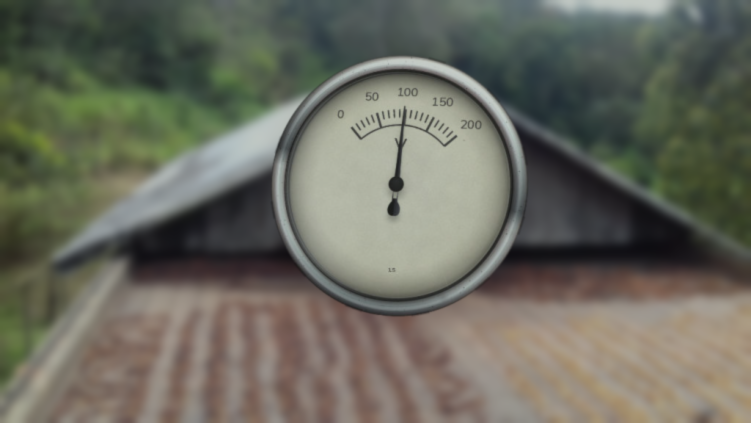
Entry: 100 V
